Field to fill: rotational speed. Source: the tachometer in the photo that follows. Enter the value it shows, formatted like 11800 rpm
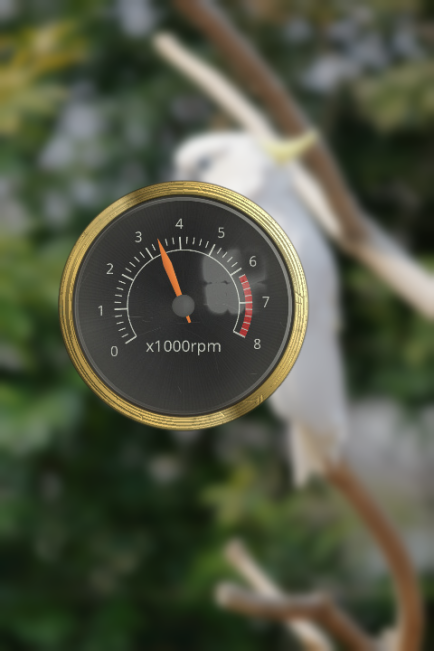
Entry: 3400 rpm
